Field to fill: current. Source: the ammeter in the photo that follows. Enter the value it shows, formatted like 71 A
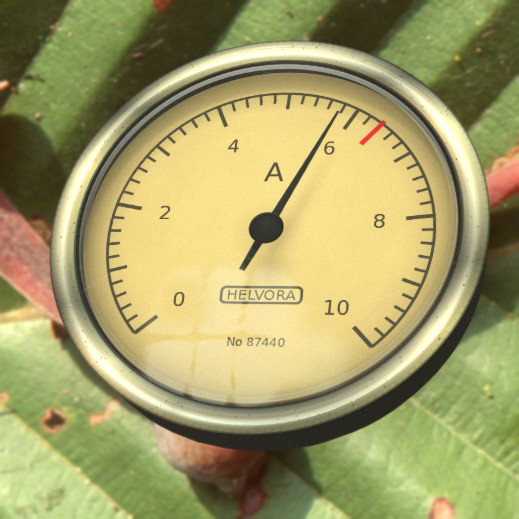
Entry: 5.8 A
